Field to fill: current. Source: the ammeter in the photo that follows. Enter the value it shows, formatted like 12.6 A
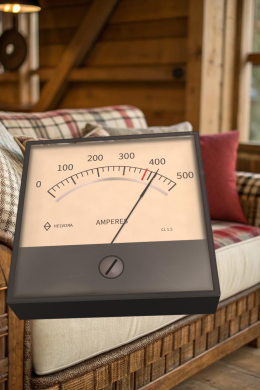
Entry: 420 A
